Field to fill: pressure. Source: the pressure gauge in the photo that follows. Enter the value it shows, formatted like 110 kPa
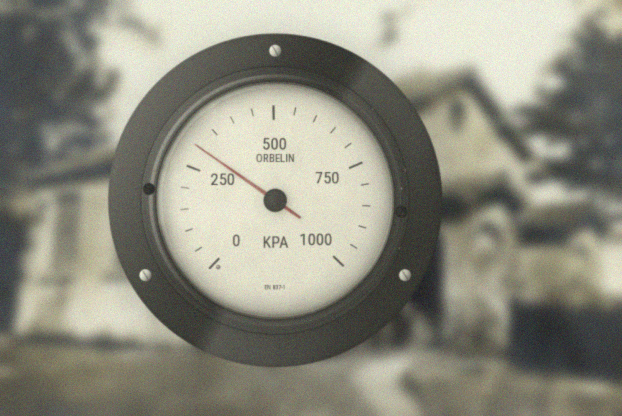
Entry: 300 kPa
